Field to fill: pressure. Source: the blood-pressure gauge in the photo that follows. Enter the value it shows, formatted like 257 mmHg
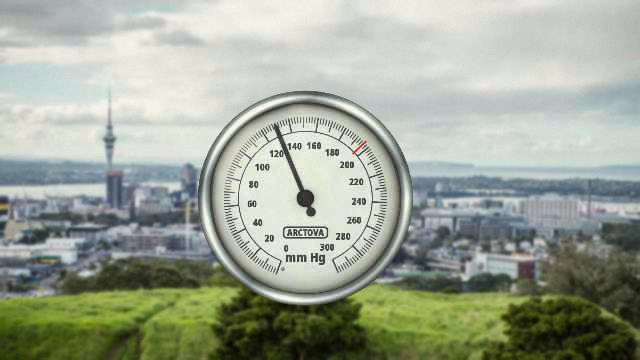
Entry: 130 mmHg
